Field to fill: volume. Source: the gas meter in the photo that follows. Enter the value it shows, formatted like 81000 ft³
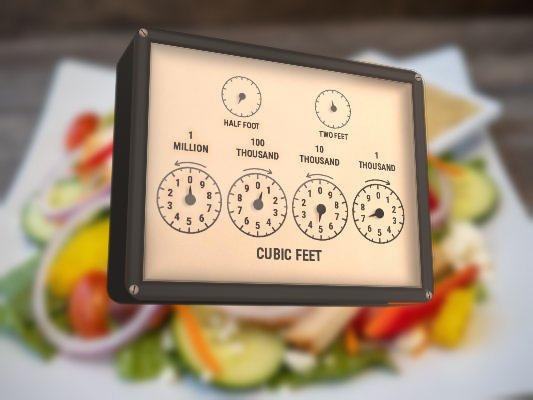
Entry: 4700 ft³
